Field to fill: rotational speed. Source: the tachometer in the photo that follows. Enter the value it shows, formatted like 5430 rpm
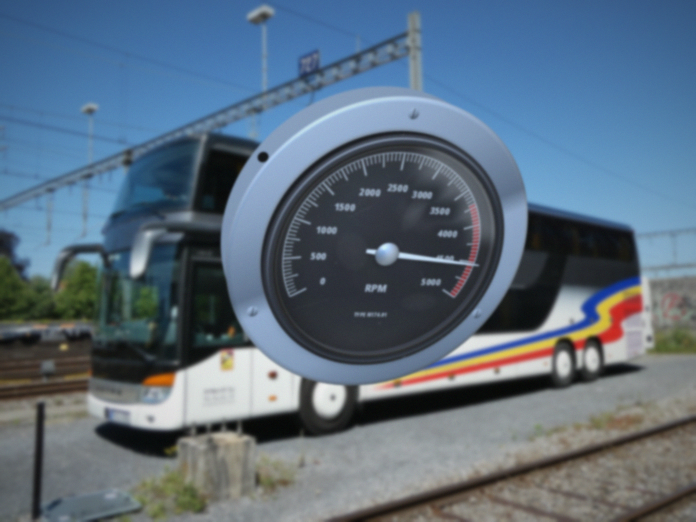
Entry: 4500 rpm
